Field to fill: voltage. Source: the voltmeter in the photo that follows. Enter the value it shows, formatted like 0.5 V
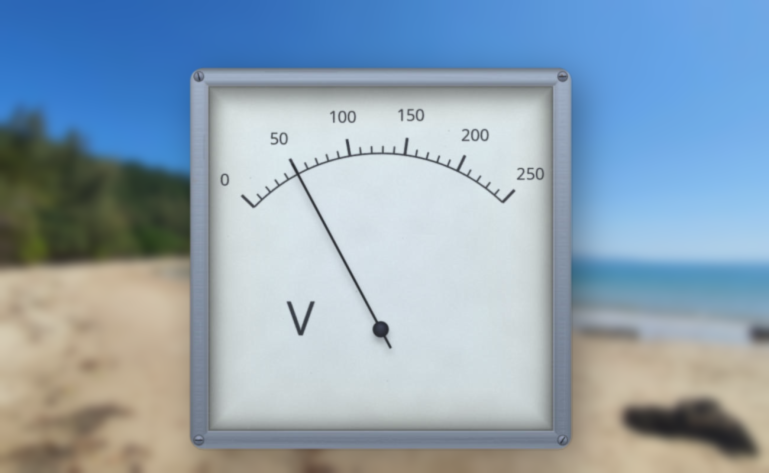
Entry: 50 V
